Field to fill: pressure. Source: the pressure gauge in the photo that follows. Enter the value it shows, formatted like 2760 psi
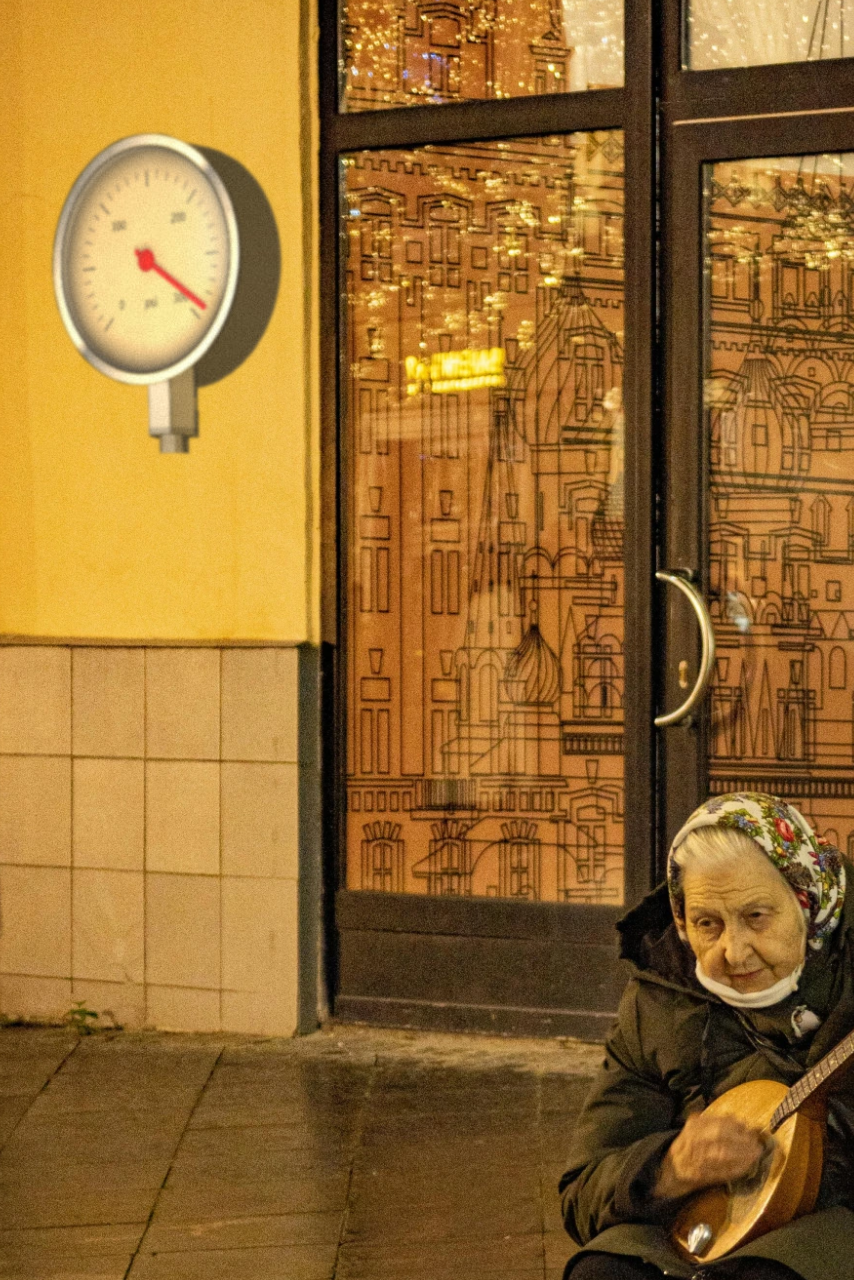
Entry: 290 psi
